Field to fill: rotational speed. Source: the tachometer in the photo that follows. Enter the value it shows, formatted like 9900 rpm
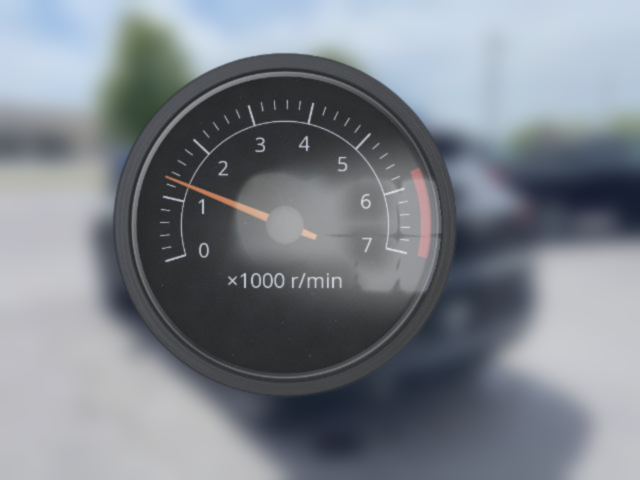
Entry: 1300 rpm
